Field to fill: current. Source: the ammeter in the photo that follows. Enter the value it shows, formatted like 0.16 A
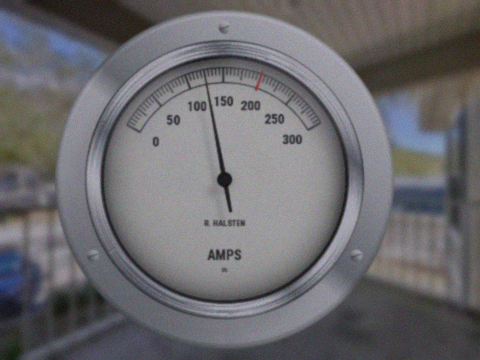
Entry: 125 A
